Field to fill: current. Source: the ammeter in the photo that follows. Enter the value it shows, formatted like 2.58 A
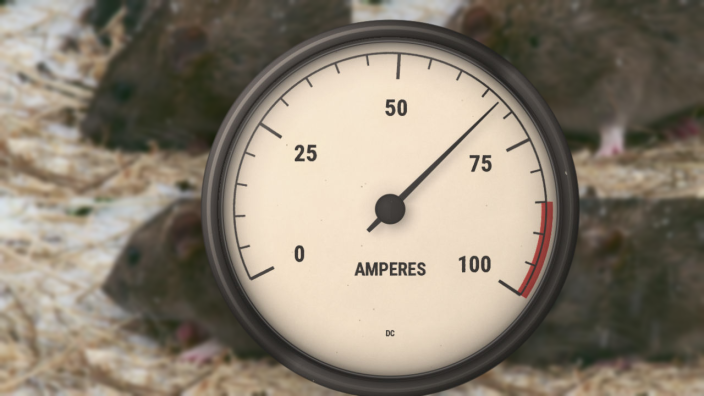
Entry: 67.5 A
